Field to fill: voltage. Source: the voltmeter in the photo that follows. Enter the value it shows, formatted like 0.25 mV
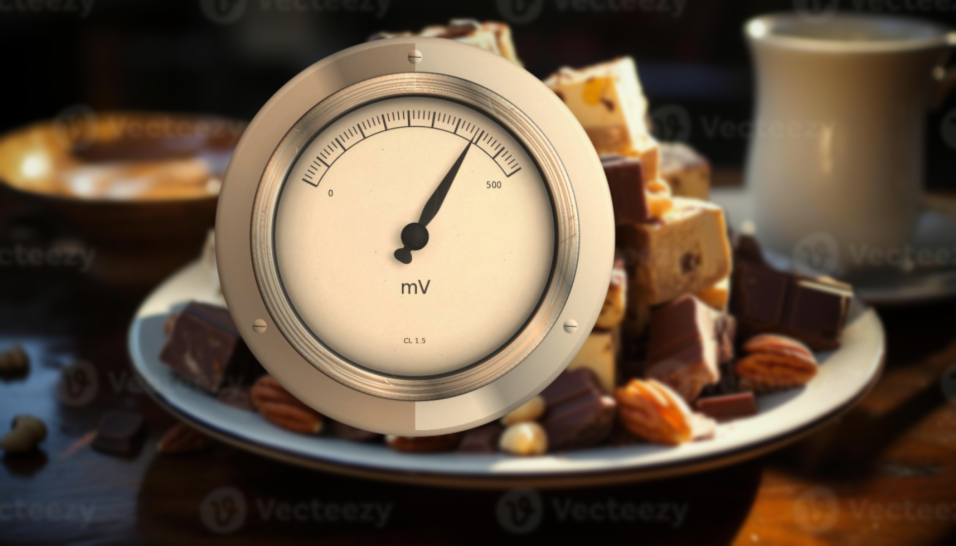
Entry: 390 mV
